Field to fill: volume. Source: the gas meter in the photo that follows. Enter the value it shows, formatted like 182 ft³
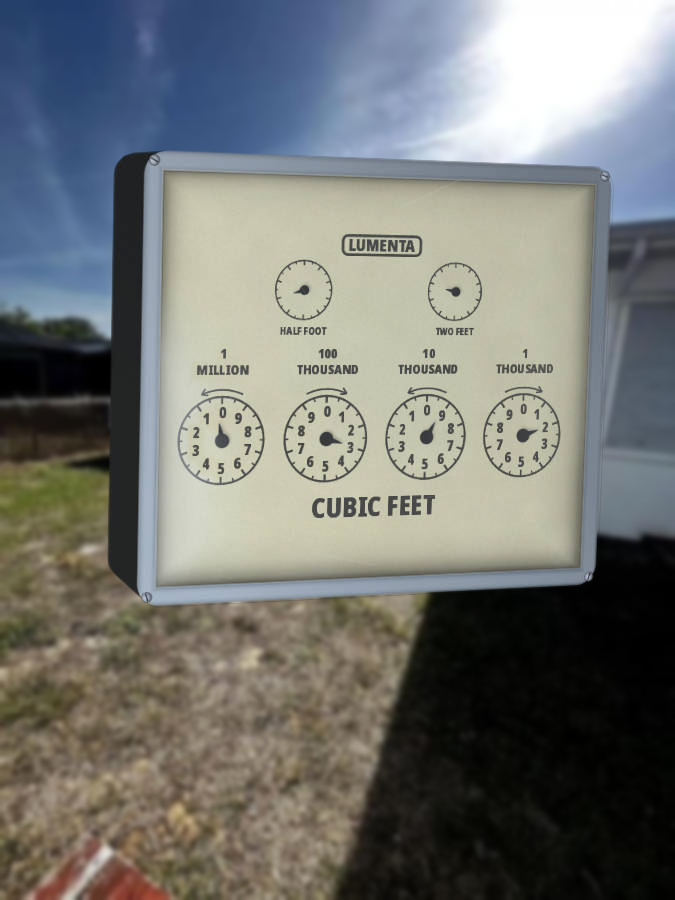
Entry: 29200 ft³
